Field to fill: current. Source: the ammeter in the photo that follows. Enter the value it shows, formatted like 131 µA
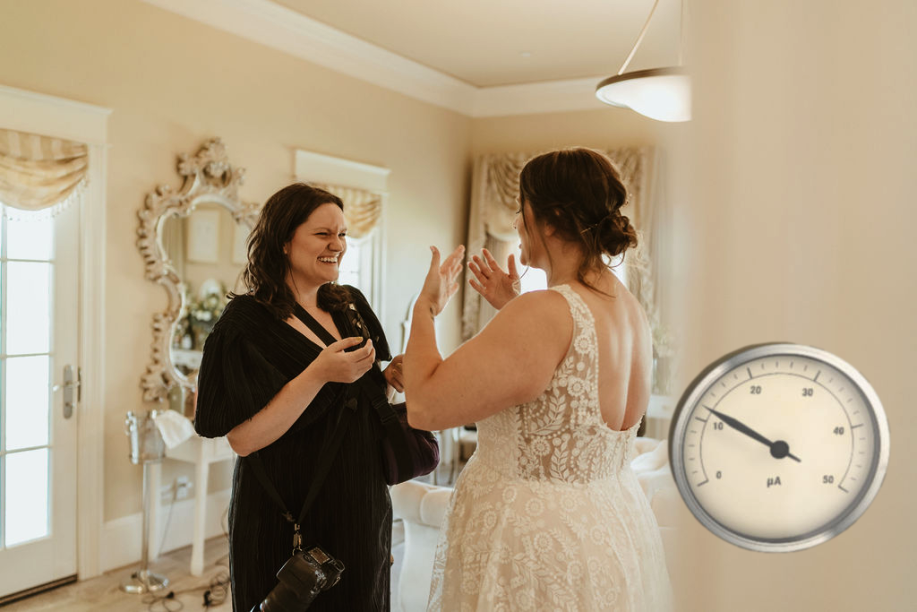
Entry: 12 µA
